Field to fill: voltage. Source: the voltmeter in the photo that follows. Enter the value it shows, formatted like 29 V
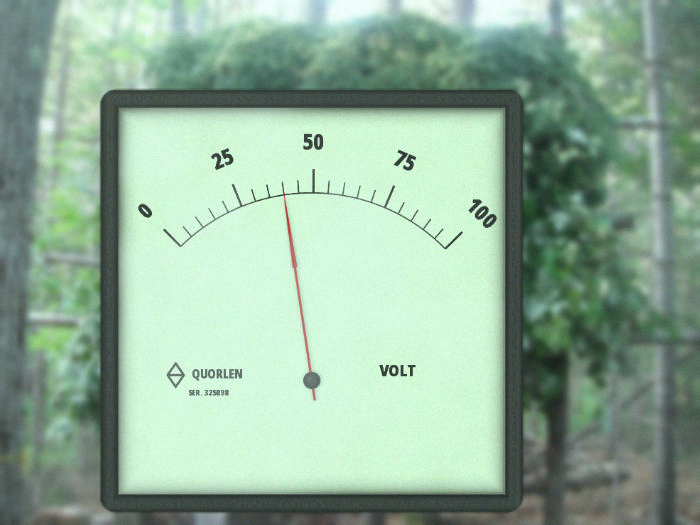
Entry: 40 V
